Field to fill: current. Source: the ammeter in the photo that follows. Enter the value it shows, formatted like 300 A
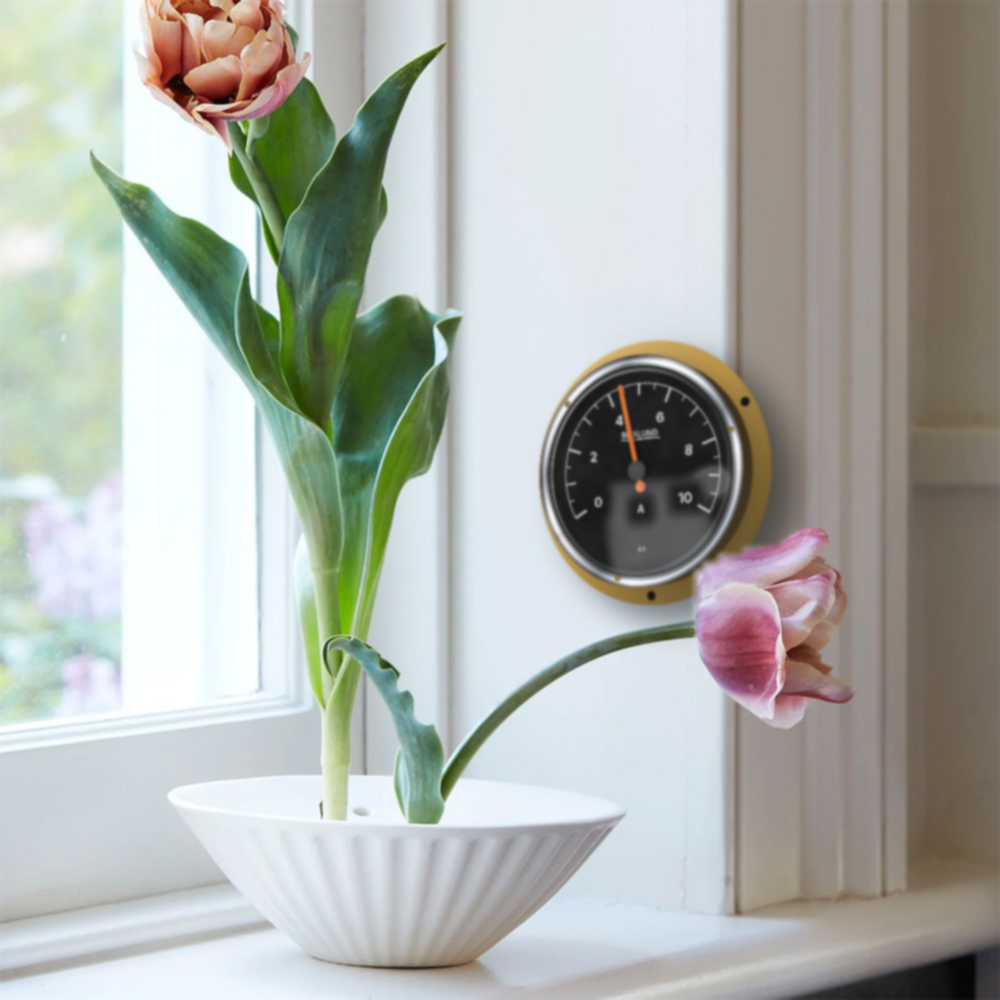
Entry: 4.5 A
